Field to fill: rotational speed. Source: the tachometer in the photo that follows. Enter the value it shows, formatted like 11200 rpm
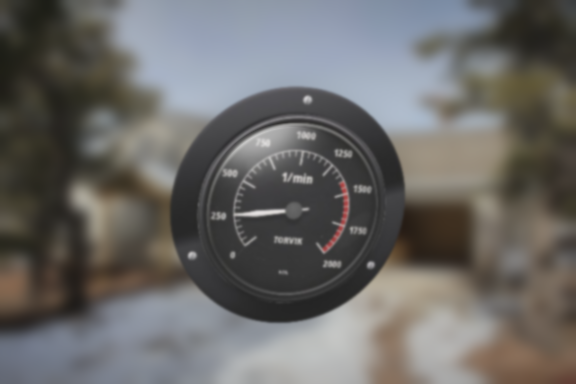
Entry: 250 rpm
